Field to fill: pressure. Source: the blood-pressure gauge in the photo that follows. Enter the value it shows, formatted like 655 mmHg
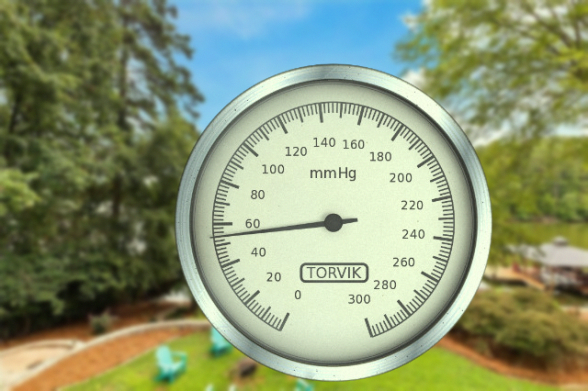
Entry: 54 mmHg
